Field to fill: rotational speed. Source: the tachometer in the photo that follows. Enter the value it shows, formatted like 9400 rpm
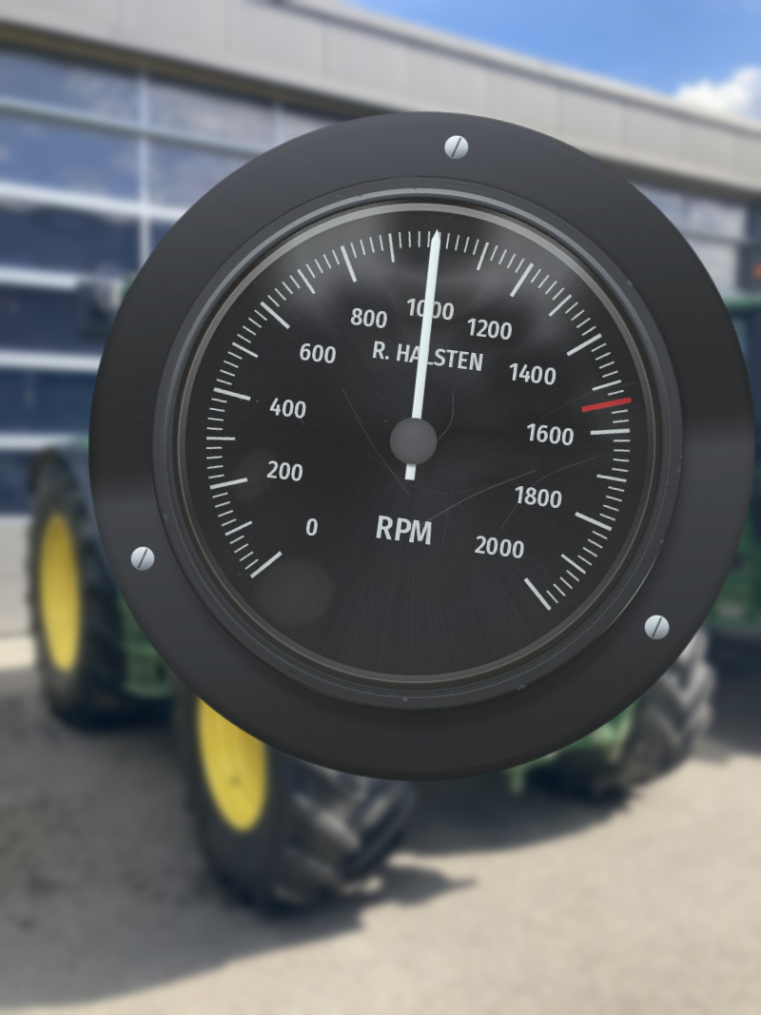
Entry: 1000 rpm
